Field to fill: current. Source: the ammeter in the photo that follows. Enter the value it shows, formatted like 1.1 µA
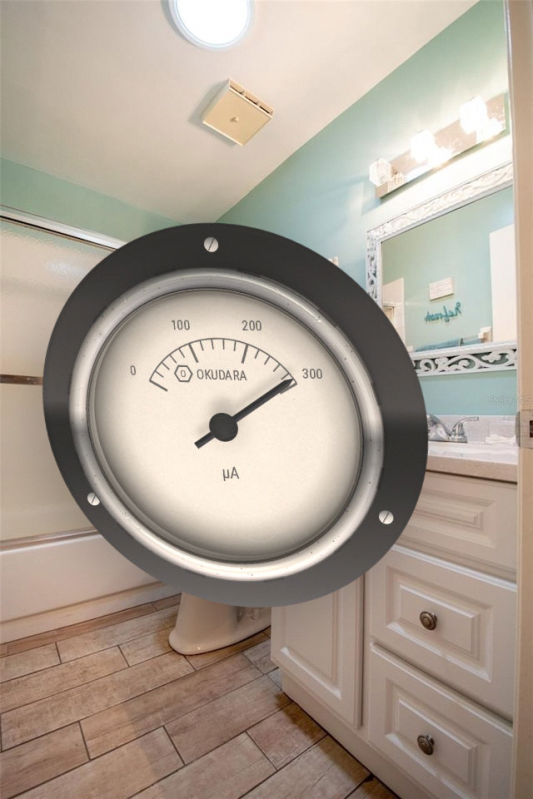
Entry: 290 µA
